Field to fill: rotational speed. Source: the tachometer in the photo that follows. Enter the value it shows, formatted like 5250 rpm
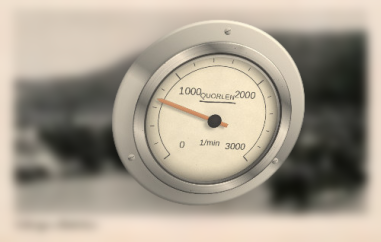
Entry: 700 rpm
